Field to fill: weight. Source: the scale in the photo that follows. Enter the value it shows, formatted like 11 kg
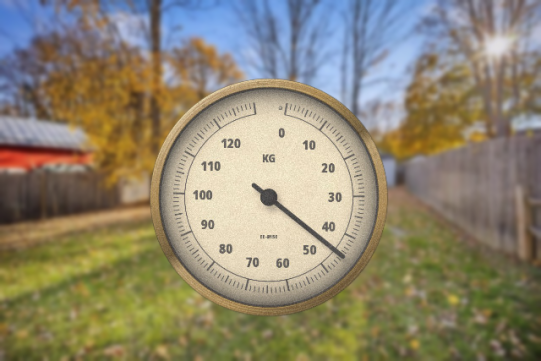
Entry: 45 kg
